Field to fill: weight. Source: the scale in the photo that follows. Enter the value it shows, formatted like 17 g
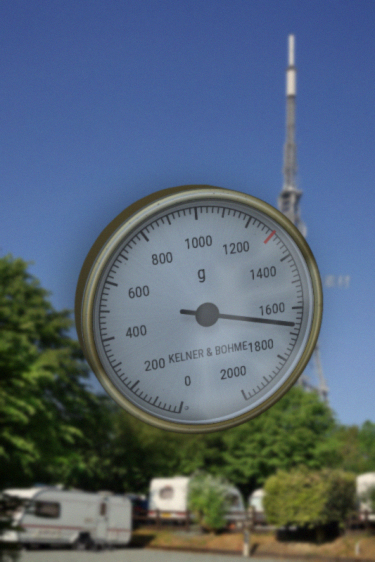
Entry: 1660 g
